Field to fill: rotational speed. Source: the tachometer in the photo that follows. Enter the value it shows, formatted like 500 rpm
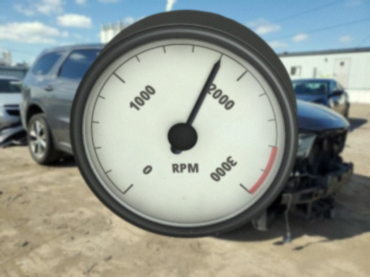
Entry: 1800 rpm
